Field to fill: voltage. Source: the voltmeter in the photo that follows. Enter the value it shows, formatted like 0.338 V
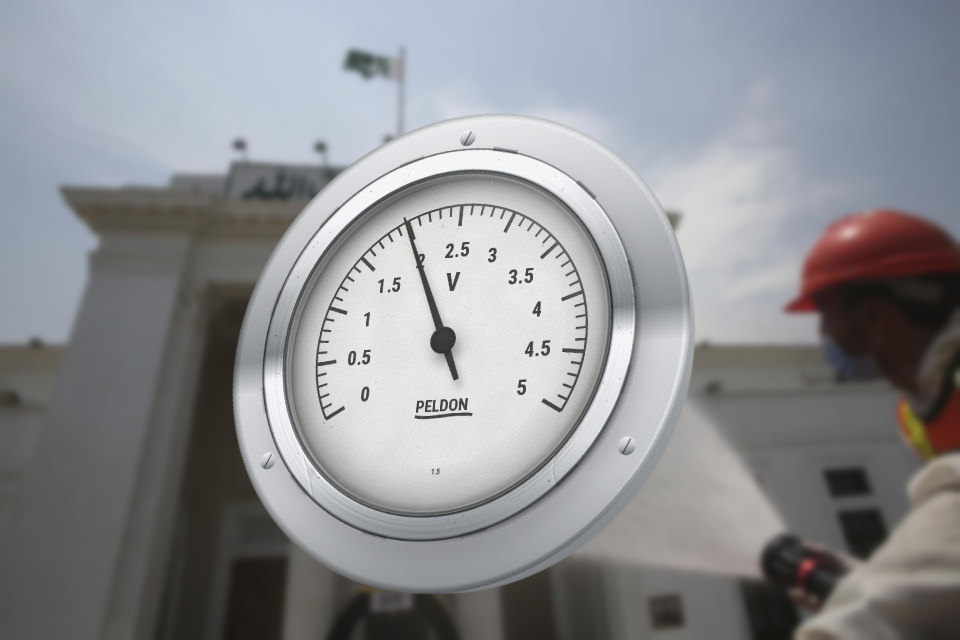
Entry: 2 V
